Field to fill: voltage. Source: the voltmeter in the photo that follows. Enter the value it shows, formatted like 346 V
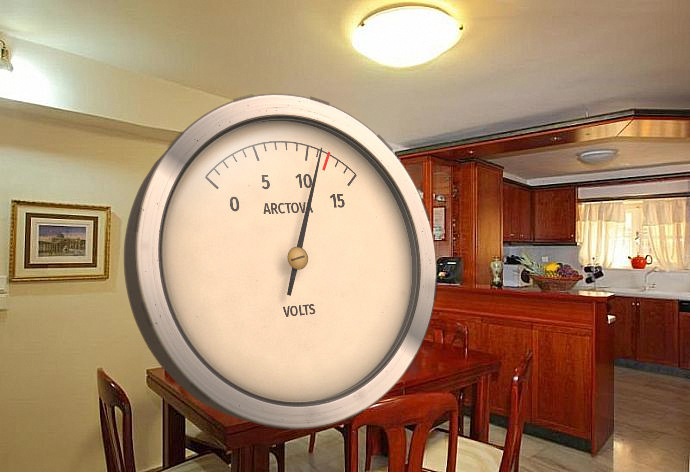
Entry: 11 V
